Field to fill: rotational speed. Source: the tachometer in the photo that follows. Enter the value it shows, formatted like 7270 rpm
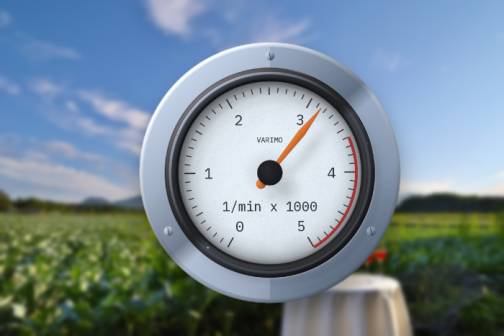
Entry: 3150 rpm
